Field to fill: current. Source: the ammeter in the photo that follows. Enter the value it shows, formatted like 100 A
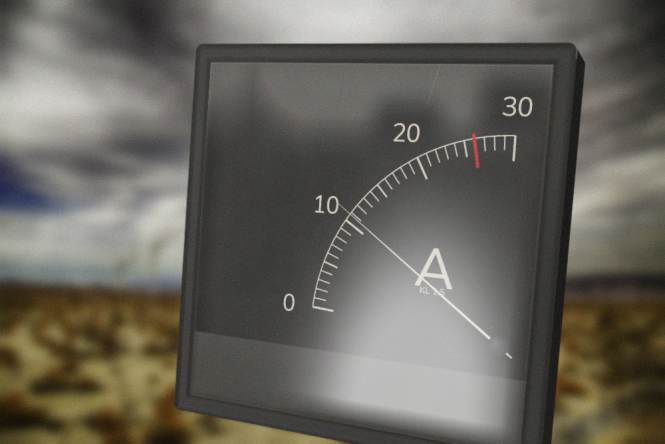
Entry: 11 A
